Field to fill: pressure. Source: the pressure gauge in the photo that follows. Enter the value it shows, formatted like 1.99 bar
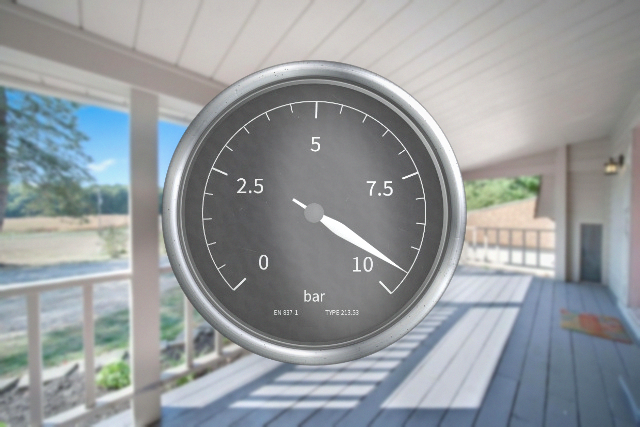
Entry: 9.5 bar
